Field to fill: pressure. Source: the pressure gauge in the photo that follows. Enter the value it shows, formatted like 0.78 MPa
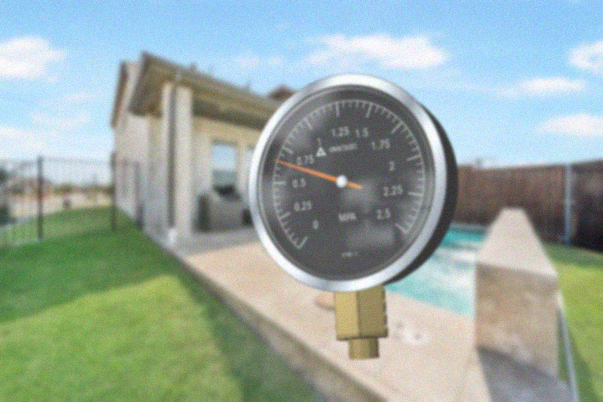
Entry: 0.65 MPa
